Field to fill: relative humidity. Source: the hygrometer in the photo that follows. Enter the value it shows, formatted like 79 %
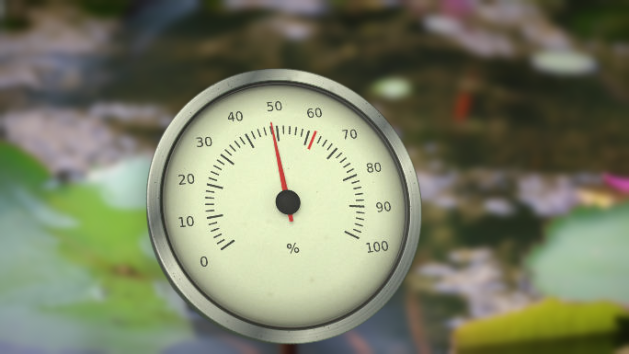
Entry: 48 %
